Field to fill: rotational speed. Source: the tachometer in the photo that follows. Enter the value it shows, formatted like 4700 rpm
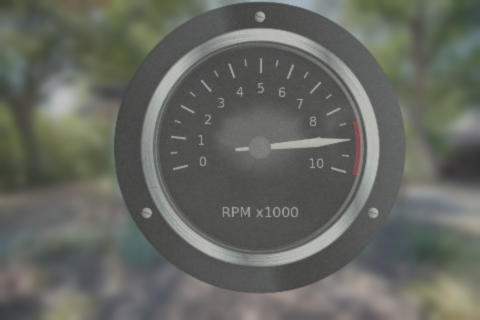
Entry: 9000 rpm
